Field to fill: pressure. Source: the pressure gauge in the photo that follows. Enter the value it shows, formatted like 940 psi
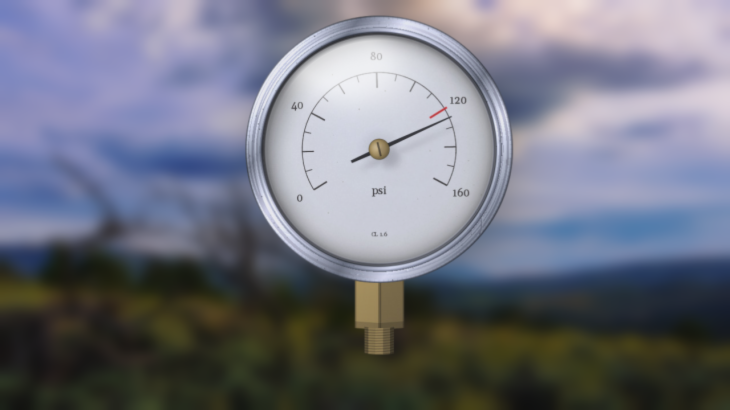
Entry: 125 psi
